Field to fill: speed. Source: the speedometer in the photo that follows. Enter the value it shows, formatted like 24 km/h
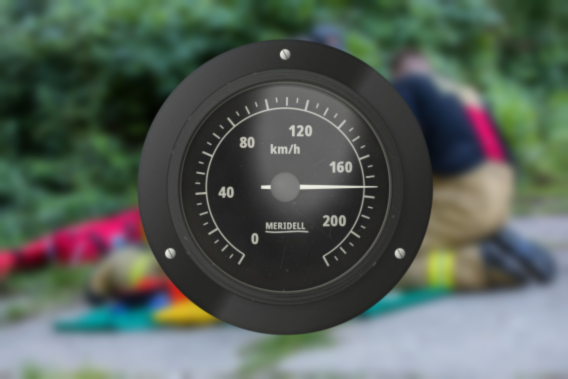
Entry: 175 km/h
